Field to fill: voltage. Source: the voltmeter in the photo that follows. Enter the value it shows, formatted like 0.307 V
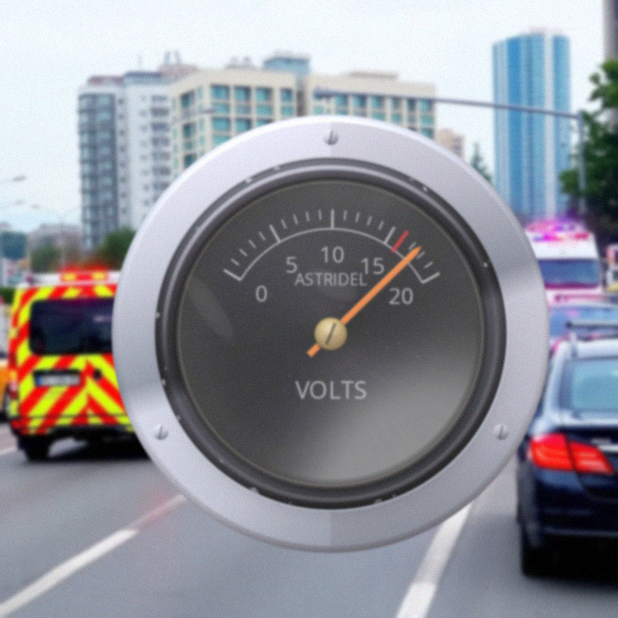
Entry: 17.5 V
